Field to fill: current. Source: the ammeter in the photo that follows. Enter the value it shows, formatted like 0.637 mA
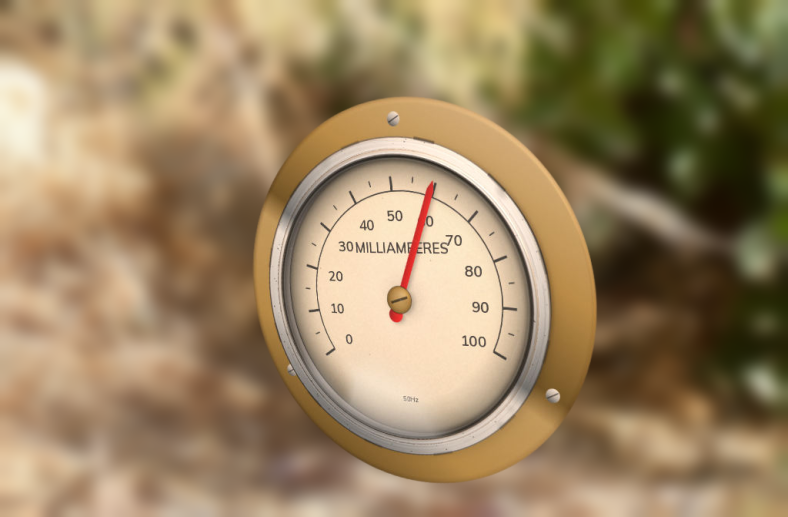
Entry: 60 mA
